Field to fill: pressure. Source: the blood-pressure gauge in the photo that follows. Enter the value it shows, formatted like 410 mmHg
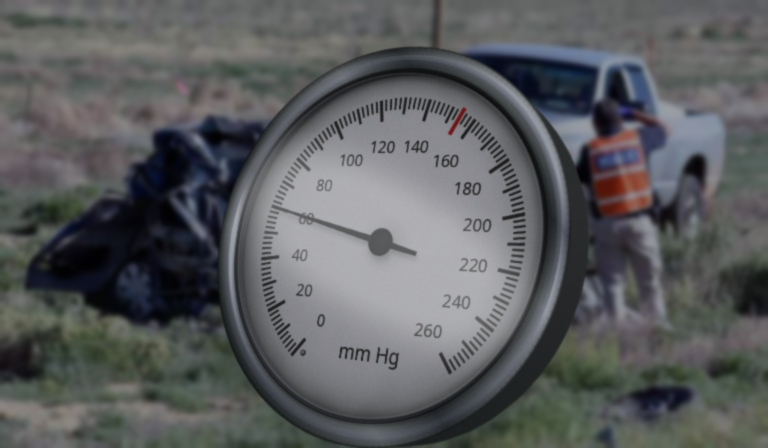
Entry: 60 mmHg
